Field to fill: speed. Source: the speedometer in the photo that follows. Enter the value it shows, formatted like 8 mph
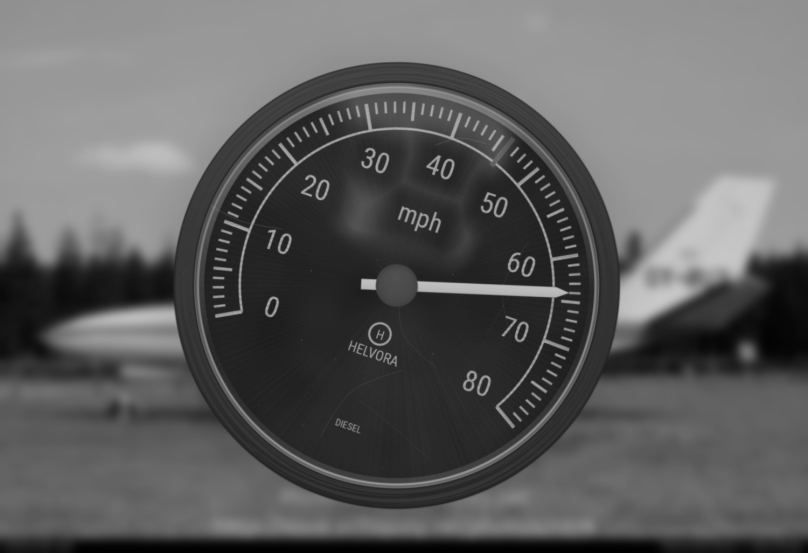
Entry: 64 mph
